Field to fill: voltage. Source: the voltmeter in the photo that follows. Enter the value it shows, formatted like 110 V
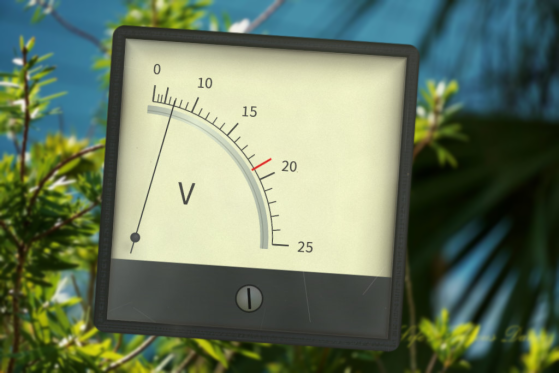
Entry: 7 V
